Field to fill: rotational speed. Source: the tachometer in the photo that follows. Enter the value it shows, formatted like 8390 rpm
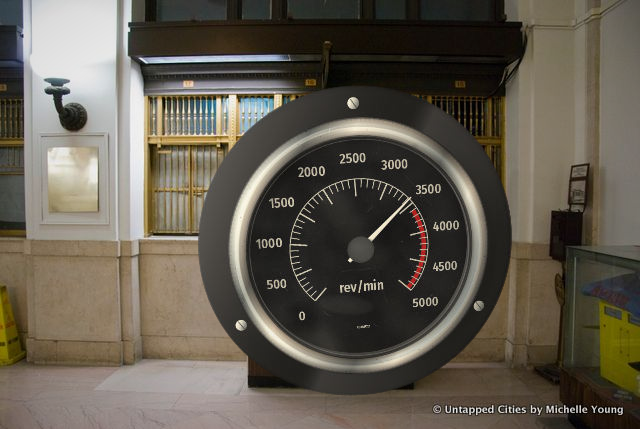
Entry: 3400 rpm
